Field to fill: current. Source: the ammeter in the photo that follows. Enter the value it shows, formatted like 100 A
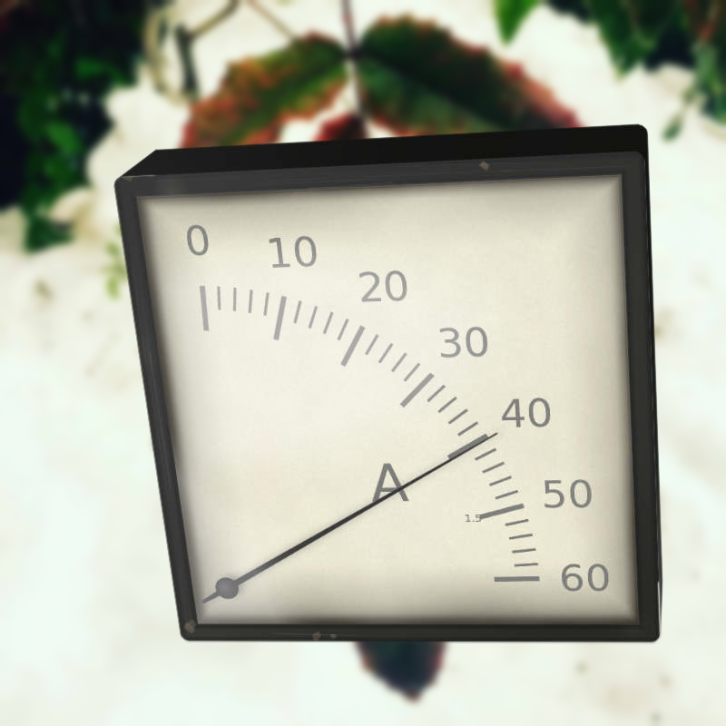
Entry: 40 A
